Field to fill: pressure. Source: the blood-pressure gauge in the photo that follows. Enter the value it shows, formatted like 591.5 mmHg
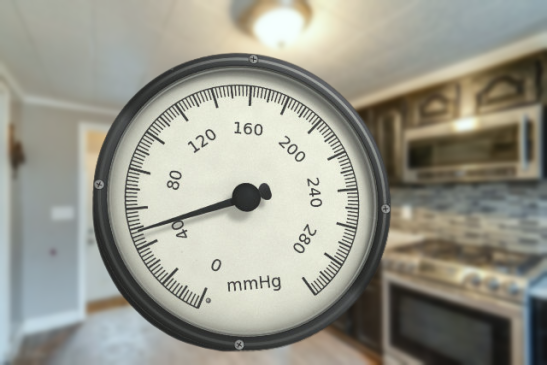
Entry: 48 mmHg
